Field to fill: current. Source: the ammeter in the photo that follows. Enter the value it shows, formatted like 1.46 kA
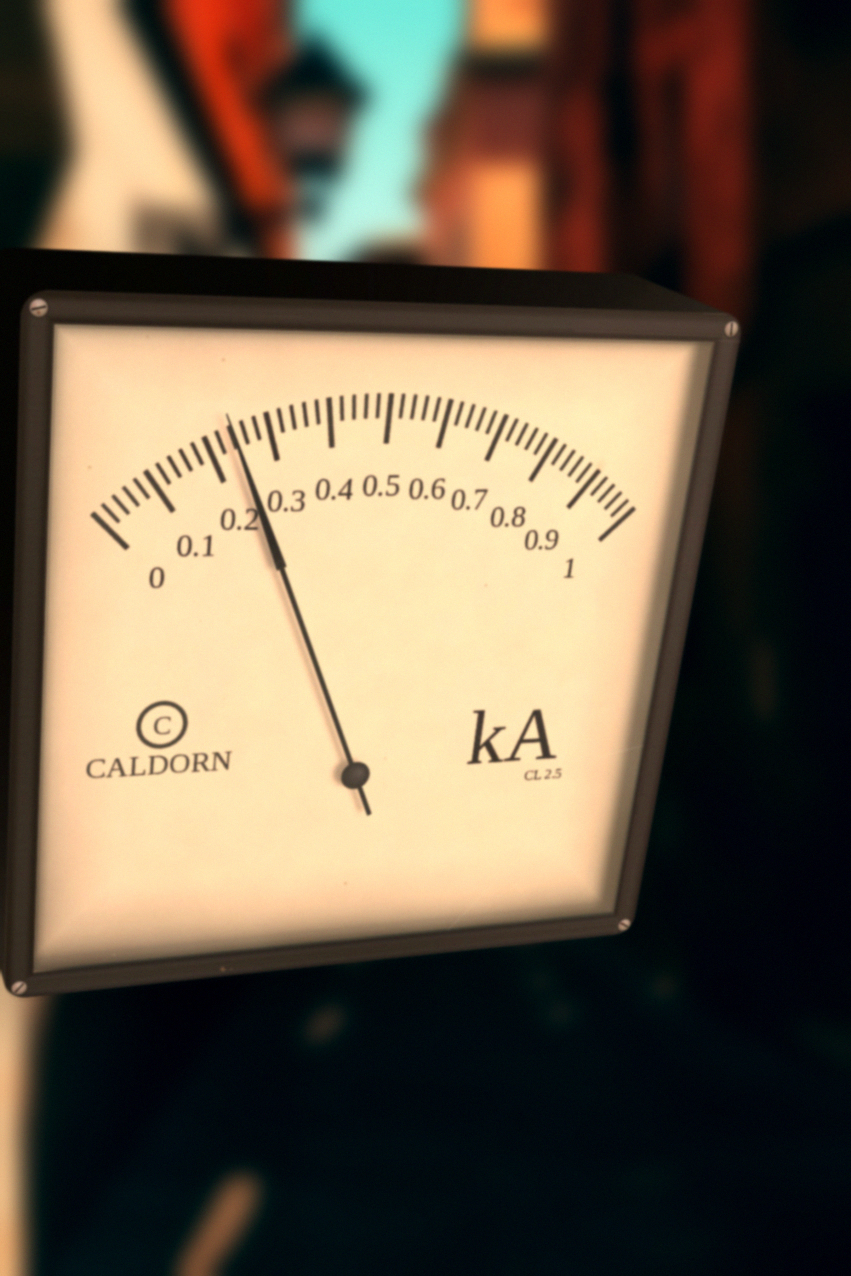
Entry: 0.24 kA
